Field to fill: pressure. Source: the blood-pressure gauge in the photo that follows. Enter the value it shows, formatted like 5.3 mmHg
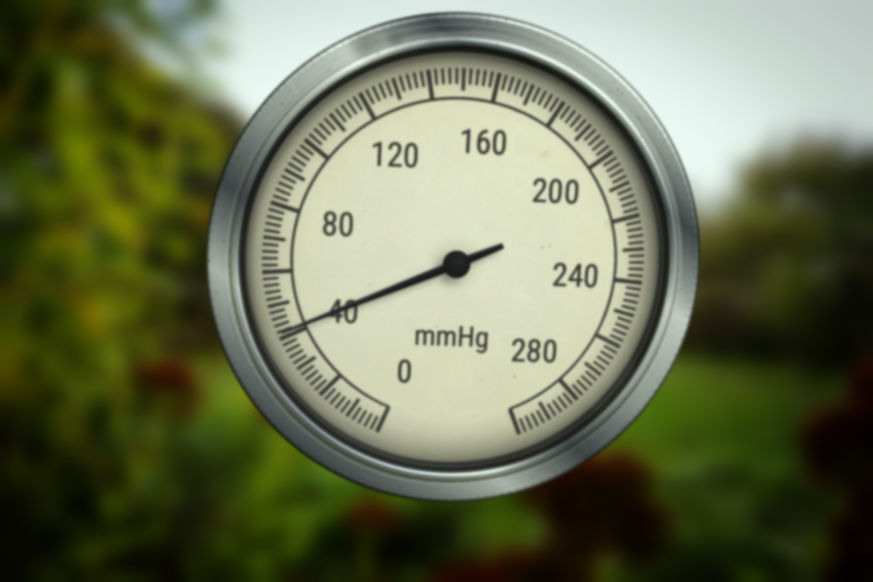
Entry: 42 mmHg
